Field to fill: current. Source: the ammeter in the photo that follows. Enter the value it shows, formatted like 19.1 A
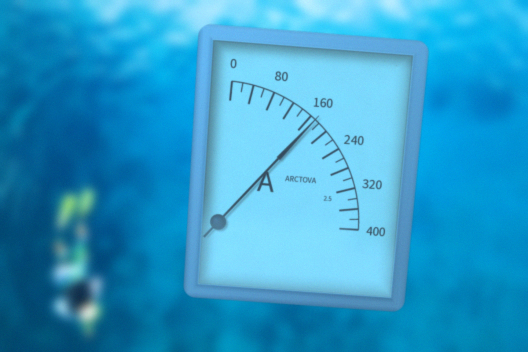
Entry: 170 A
